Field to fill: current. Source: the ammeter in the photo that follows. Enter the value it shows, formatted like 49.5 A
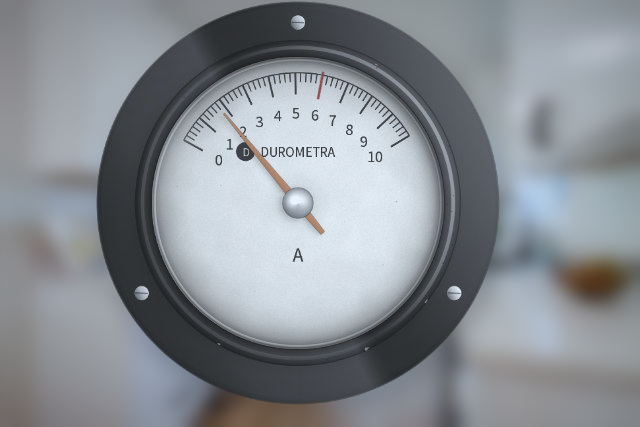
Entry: 1.8 A
